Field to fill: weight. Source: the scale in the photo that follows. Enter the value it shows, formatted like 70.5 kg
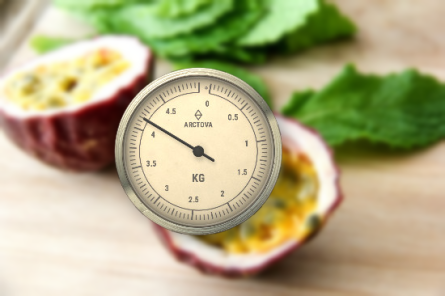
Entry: 4.15 kg
